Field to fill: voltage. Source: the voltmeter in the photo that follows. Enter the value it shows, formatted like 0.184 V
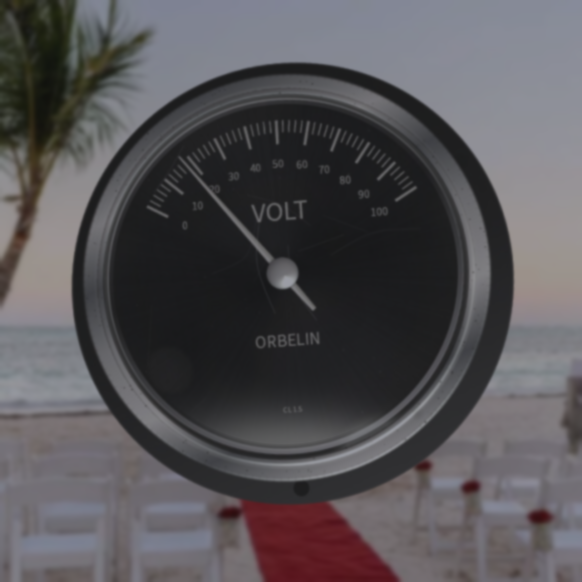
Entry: 18 V
